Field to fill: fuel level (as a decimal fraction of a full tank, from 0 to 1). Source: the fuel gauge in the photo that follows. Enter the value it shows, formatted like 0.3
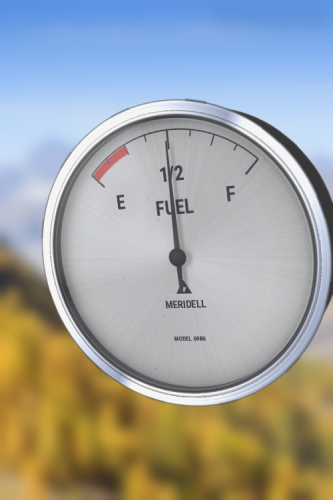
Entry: 0.5
